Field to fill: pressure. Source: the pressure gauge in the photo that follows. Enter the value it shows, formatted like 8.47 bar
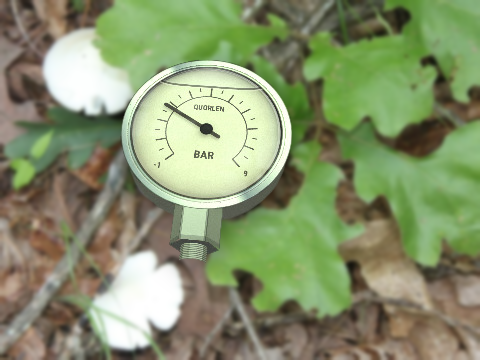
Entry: 1.75 bar
